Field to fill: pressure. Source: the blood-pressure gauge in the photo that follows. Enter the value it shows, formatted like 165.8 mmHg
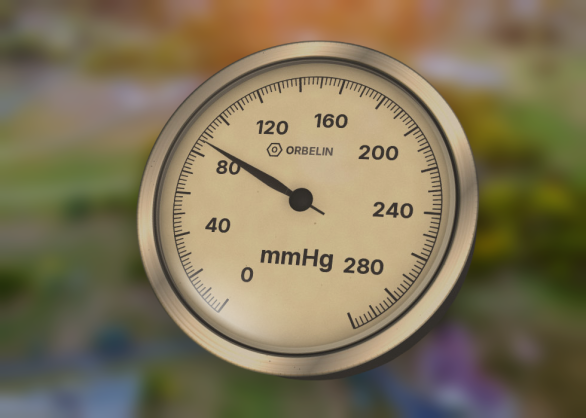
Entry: 86 mmHg
